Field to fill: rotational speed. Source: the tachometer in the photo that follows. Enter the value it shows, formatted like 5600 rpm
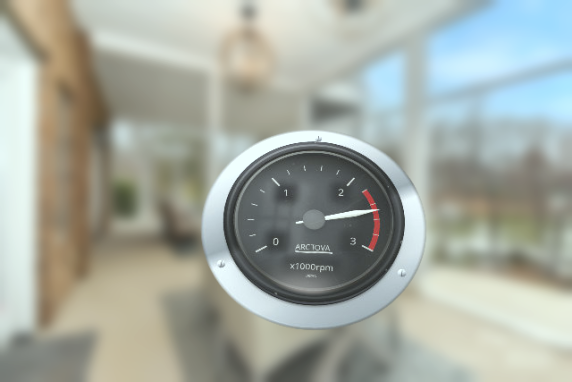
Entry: 2500 rpm
